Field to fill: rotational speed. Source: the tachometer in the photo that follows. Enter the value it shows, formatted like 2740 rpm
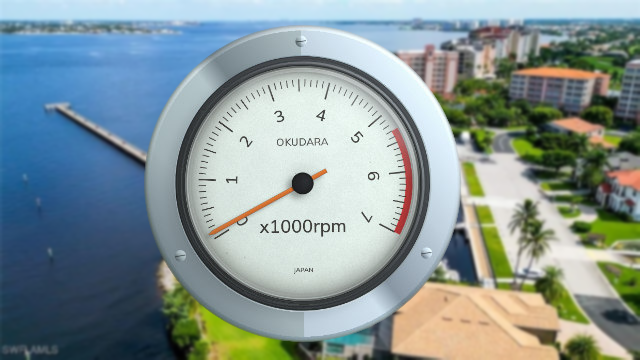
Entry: 100 rpm
